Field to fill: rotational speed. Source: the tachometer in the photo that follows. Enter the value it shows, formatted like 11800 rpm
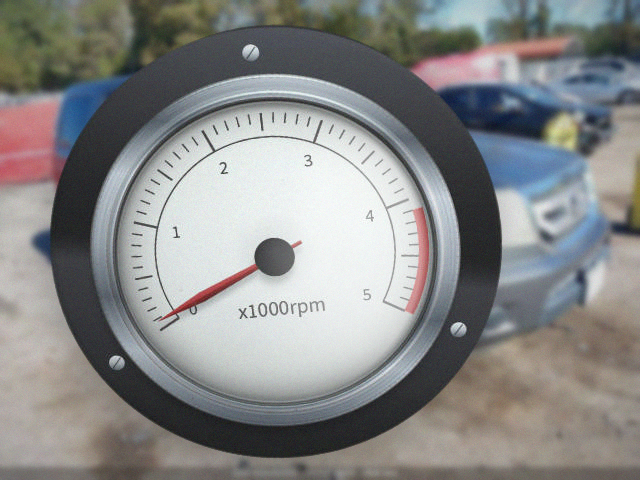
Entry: 100 rpm
